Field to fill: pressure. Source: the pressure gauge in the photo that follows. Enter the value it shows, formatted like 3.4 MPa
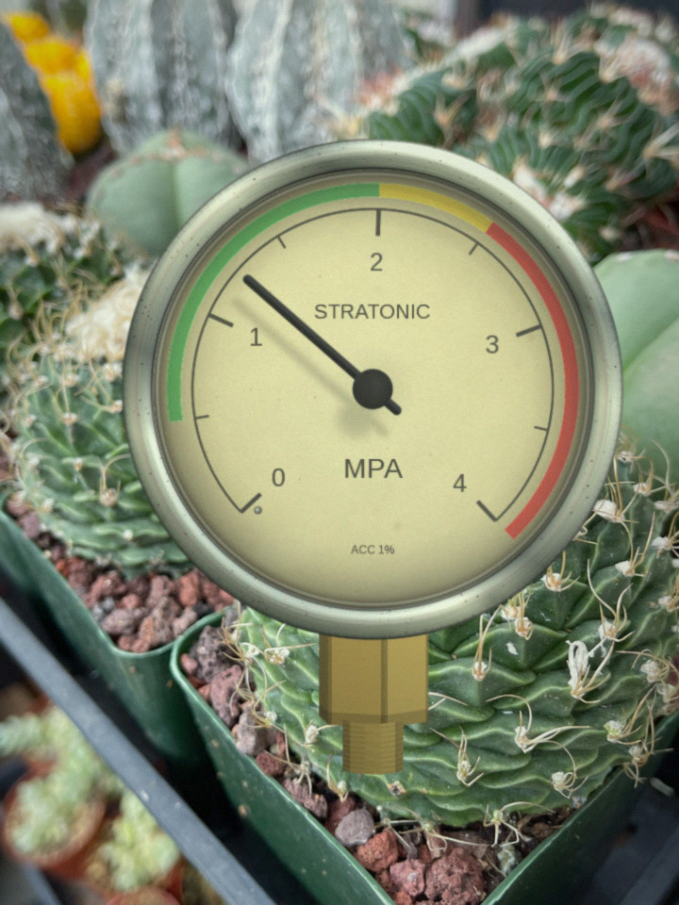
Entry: 1.25 MPa
